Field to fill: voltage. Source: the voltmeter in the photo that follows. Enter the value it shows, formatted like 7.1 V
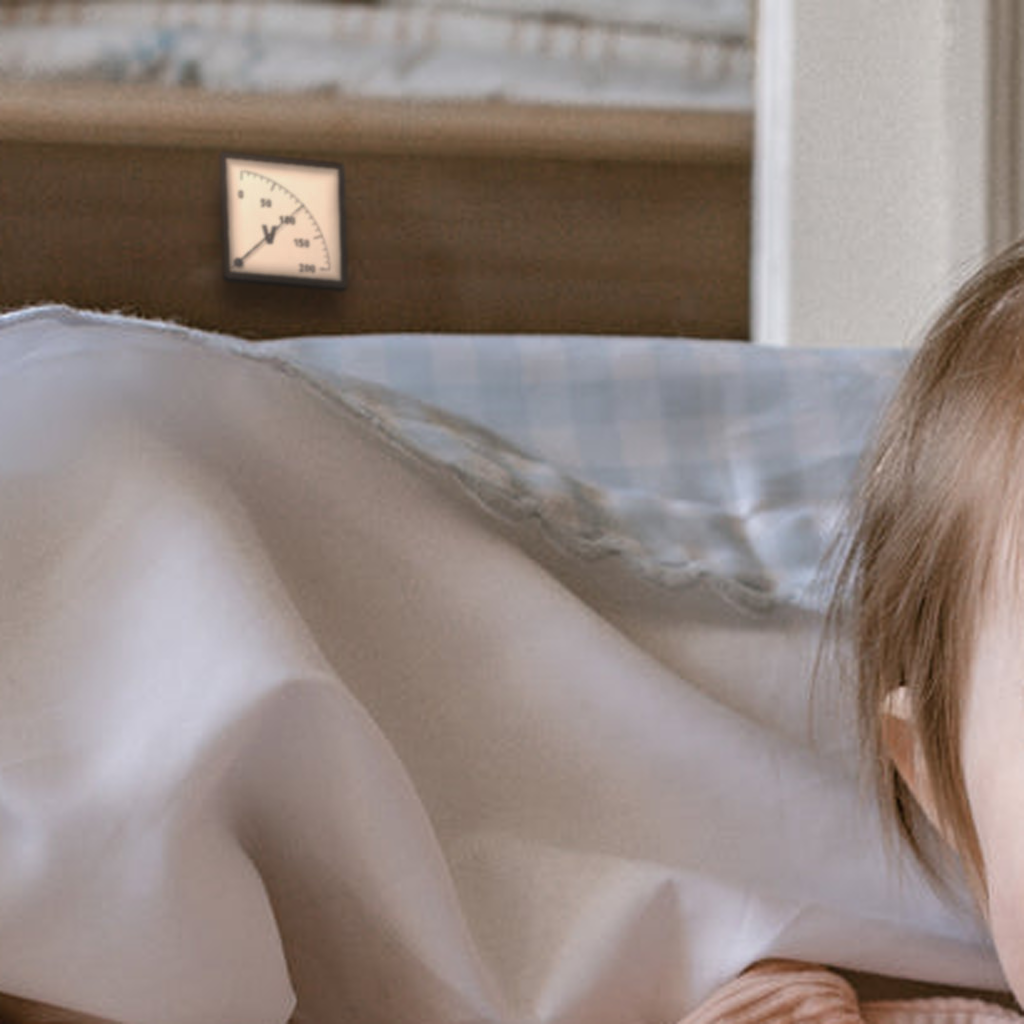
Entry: 100 V
